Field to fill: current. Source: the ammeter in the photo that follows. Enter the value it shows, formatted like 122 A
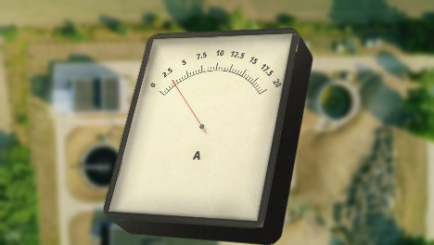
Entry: 2.5 A
